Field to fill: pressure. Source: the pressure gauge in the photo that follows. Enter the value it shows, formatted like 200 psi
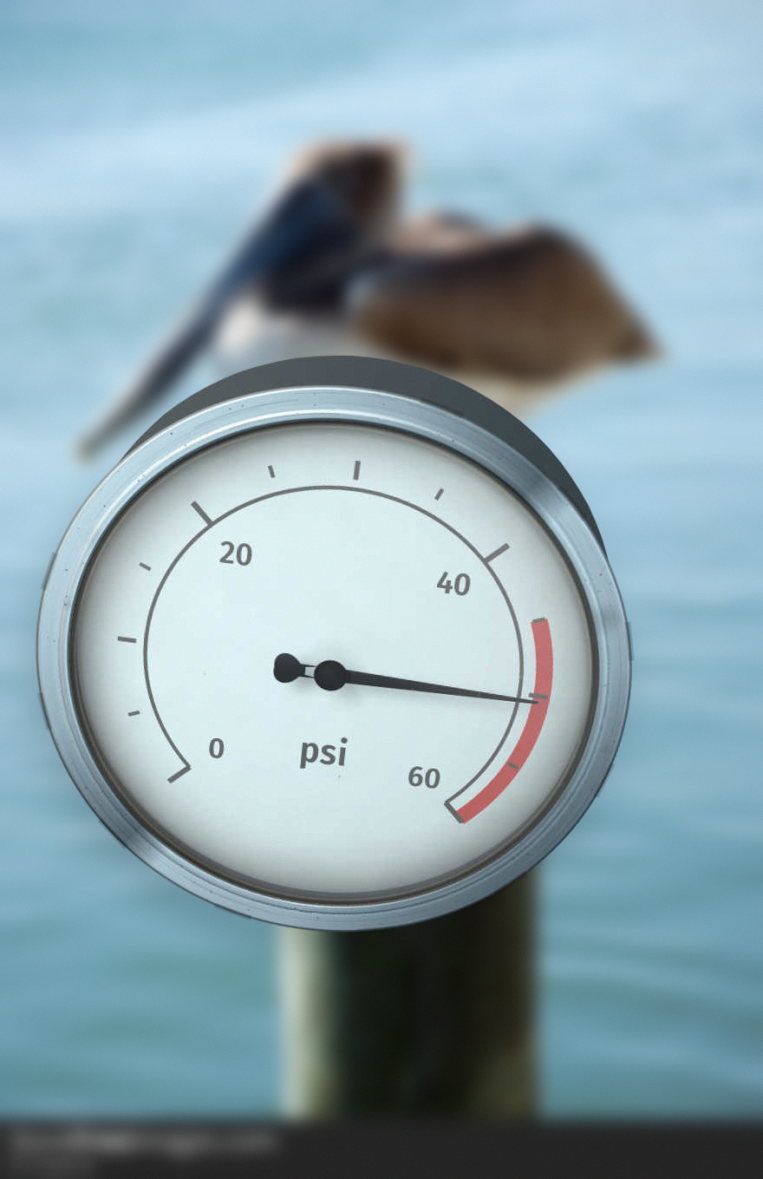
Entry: 50 psi
